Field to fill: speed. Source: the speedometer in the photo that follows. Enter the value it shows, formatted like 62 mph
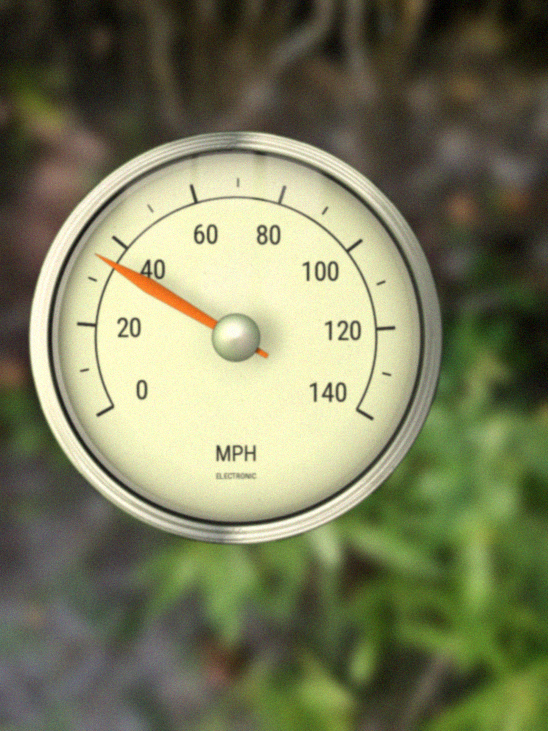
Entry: 35 mph
